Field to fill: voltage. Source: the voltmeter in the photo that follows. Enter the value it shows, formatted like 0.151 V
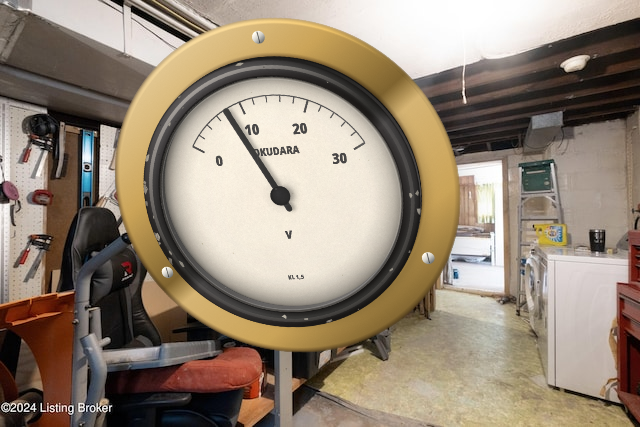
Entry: 8 V
